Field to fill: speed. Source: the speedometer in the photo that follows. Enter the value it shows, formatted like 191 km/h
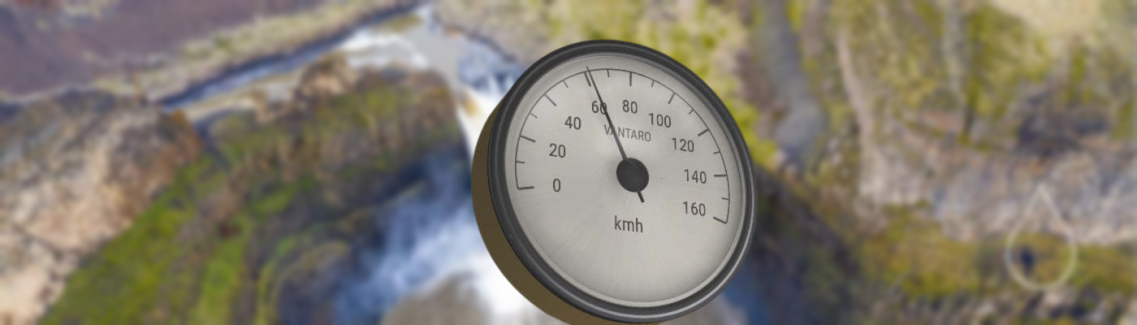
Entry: 60 km/h
